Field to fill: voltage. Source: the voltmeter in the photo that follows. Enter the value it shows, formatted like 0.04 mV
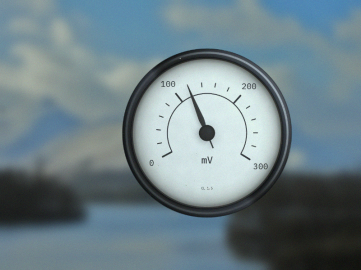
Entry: 120 mV
